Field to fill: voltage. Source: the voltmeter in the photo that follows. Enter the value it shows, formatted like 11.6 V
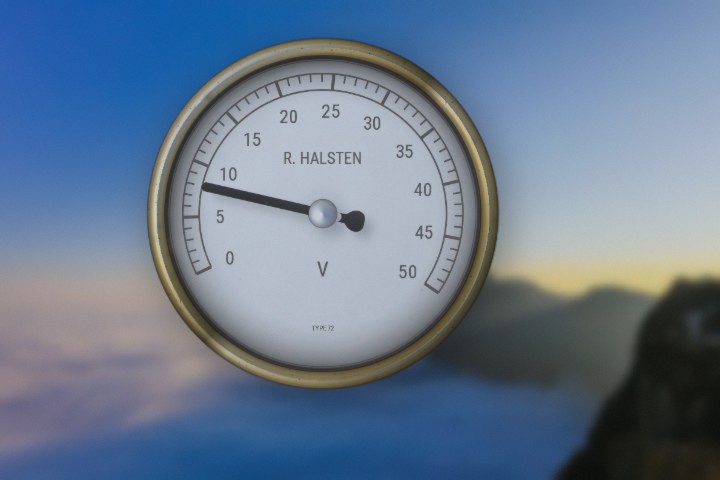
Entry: 8 V
